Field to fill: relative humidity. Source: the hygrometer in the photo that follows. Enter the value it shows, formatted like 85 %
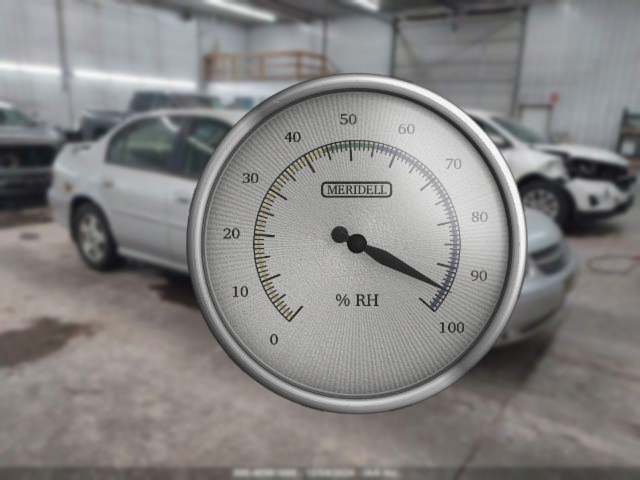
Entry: 95 %
